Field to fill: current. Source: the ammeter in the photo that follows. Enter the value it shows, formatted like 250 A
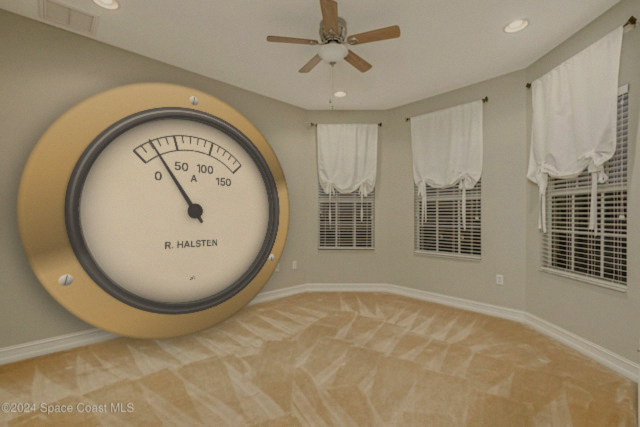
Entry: 20 A
